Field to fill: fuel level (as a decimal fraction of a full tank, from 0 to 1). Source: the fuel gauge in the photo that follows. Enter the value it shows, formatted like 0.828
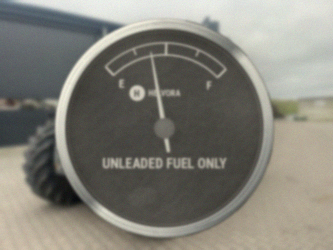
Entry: 0.375
